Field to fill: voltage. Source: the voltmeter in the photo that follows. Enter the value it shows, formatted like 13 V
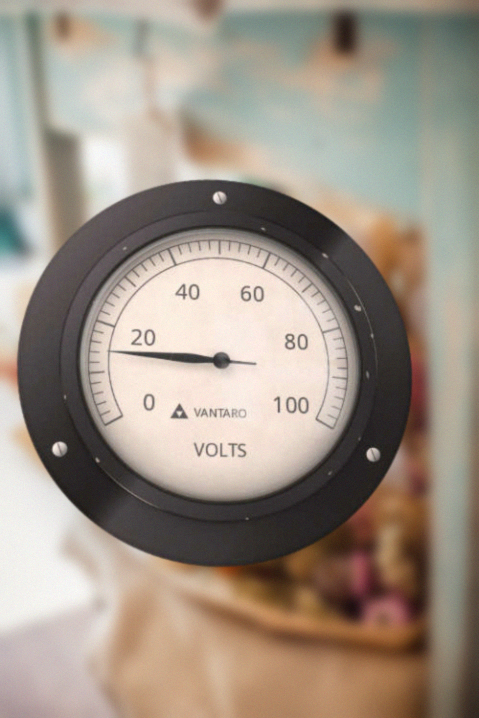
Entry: 14 V
